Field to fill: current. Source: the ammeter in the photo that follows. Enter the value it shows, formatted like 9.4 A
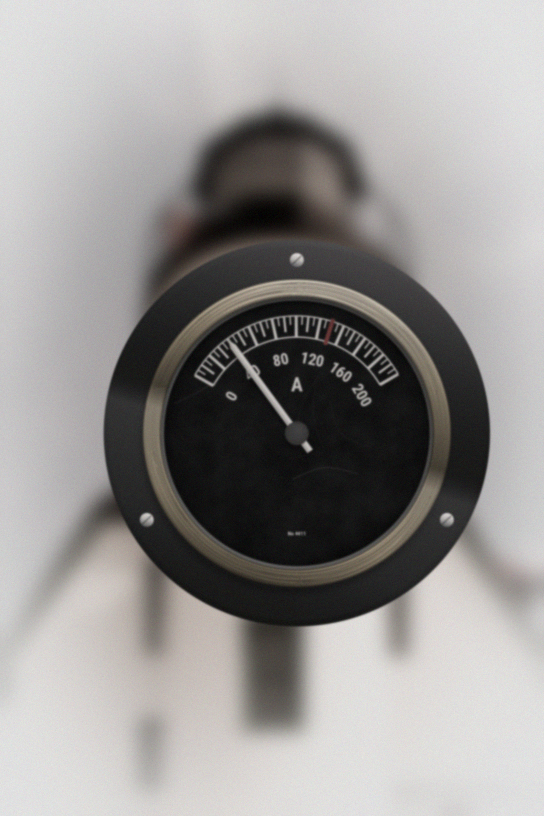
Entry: 40 A
